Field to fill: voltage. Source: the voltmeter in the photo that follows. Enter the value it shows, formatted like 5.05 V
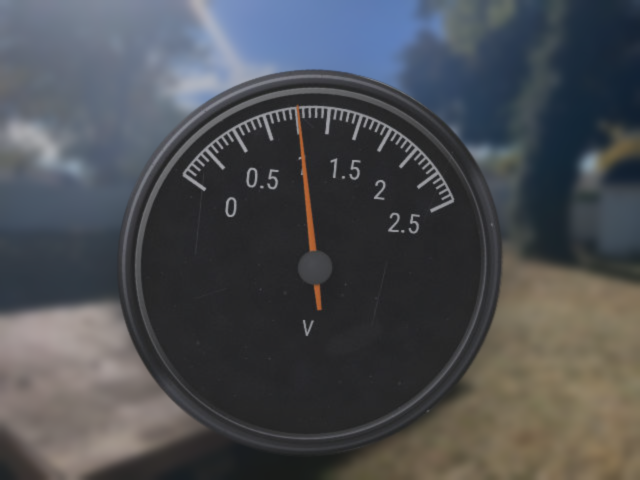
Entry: 1 V
